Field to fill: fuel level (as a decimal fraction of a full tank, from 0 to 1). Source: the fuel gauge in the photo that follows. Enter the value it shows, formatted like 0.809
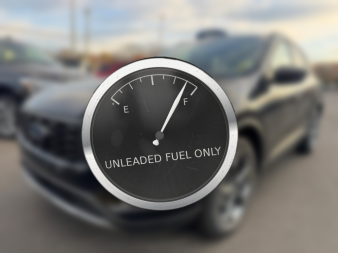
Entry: 0.875
